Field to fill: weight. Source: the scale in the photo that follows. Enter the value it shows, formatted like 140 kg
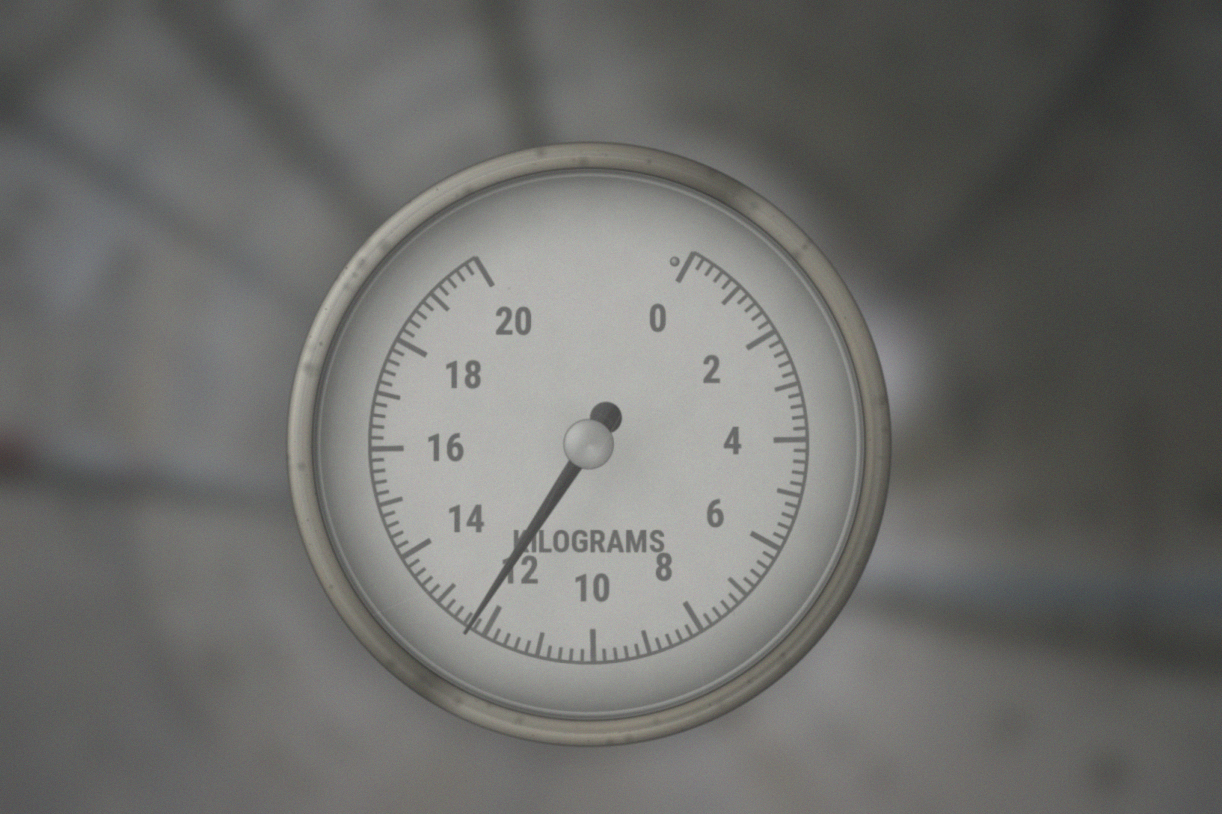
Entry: 12.3 kg
